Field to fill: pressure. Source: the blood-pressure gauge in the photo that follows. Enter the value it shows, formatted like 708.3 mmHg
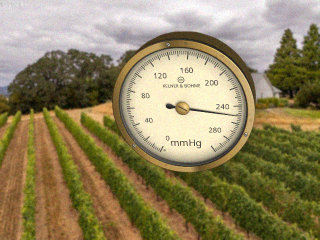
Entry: 250 mmHg
